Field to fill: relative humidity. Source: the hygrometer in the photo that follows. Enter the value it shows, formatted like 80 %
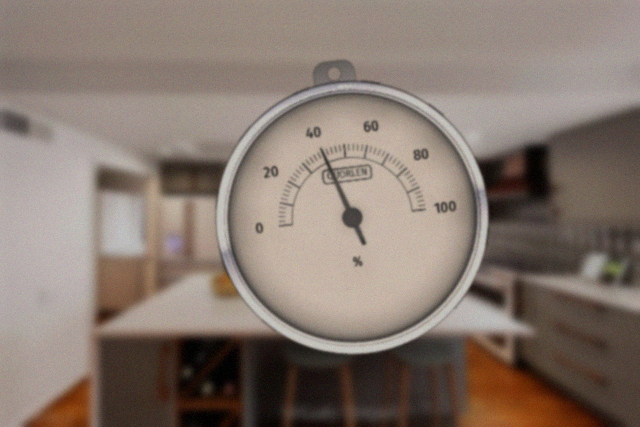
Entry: 40 %
